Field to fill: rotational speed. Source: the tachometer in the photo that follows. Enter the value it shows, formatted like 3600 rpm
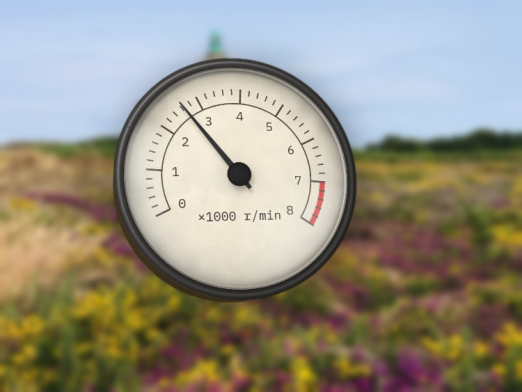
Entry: 2600 rpm
